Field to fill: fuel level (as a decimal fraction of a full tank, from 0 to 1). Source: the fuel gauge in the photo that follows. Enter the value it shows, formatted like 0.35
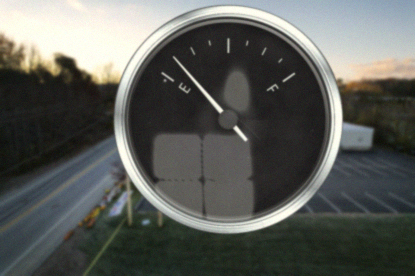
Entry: 0.125
